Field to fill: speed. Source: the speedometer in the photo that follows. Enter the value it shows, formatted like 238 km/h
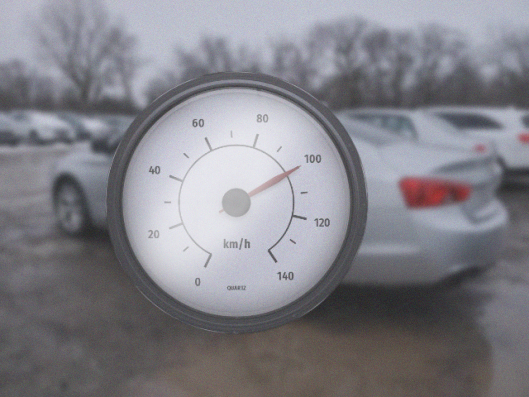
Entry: 100 km/h
